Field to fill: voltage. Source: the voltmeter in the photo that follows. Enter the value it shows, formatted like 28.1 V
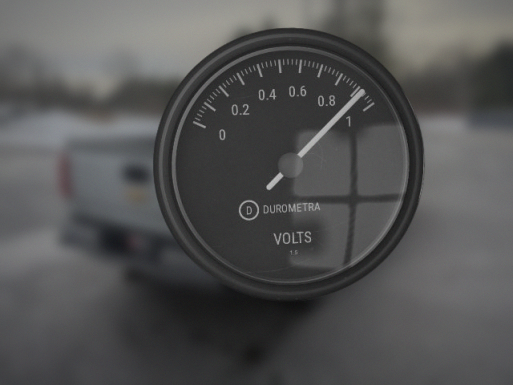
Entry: 0.92 V
